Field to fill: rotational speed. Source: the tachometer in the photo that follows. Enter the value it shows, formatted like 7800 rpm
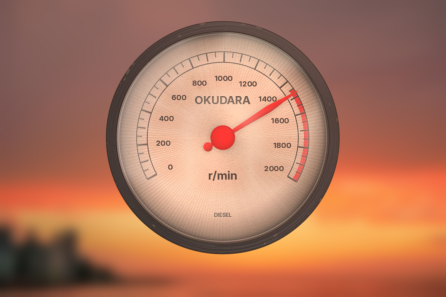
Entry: 1475 rpm
